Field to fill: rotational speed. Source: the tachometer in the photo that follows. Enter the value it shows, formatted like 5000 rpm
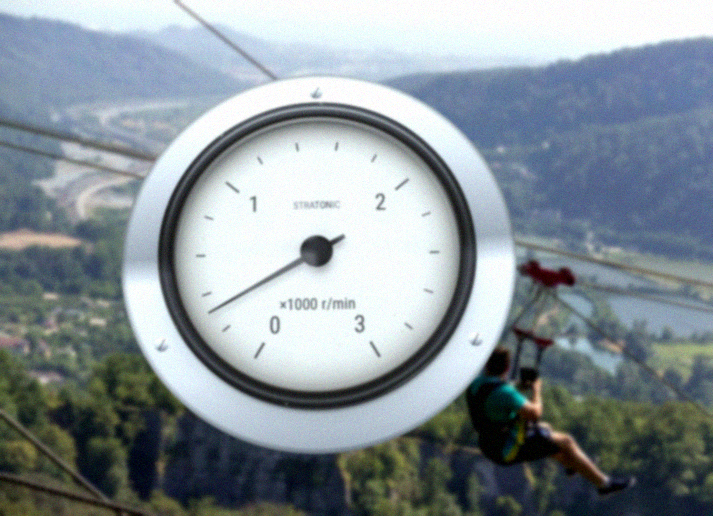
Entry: 300 rpm
